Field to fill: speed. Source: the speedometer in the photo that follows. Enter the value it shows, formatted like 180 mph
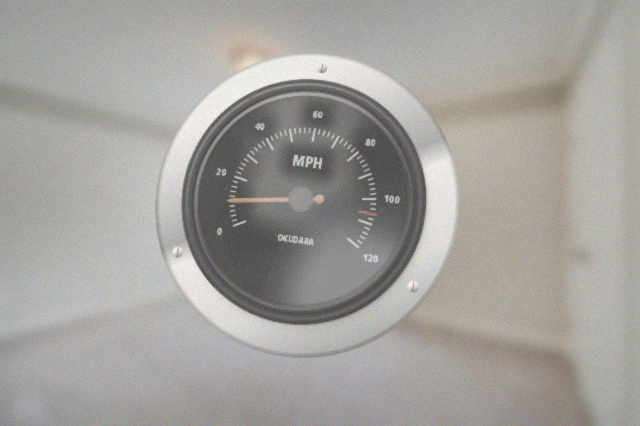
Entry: 10 mph
